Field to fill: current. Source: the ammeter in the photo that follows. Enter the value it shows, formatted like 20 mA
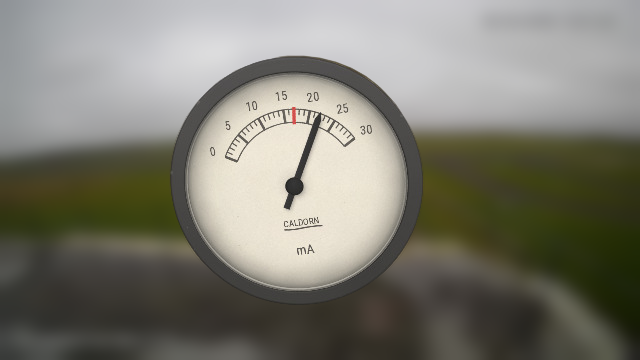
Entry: 22 mA
